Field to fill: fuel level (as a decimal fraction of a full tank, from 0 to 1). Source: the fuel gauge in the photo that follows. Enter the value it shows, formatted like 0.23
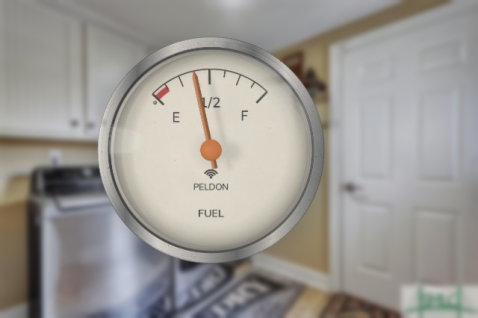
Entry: 0.375
